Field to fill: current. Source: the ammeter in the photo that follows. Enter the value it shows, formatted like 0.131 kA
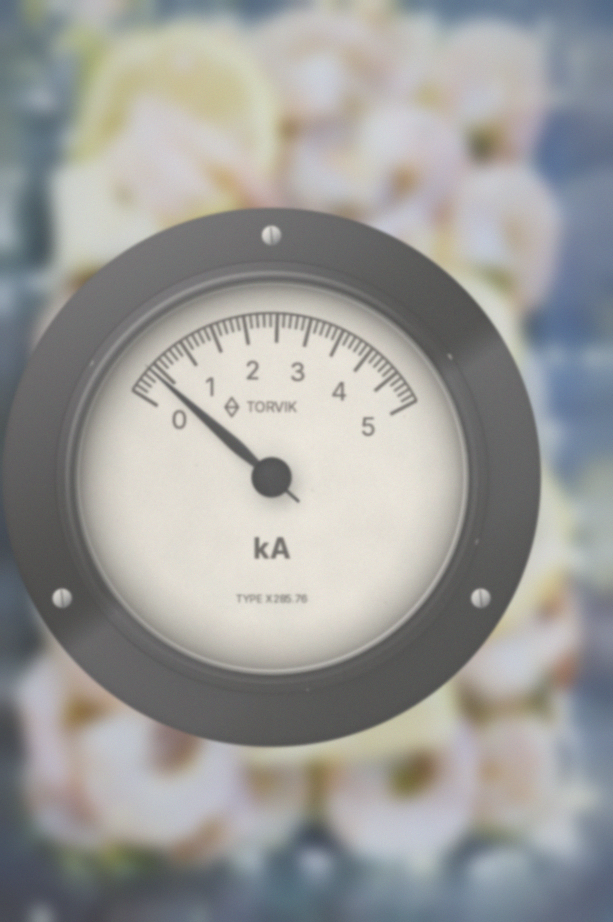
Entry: 0.4 kA
